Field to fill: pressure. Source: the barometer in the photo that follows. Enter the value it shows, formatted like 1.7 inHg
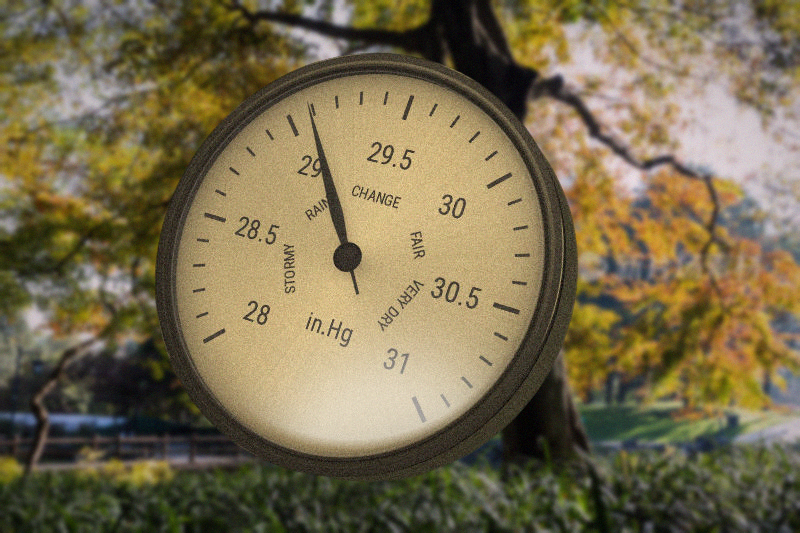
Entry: 29.1 inHg
